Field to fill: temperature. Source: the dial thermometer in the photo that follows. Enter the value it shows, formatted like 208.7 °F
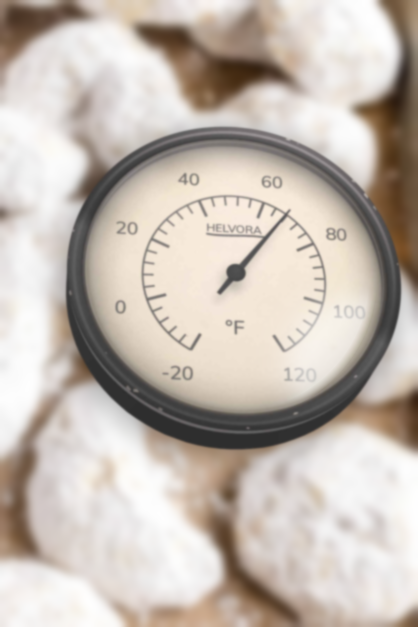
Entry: 68 °F
